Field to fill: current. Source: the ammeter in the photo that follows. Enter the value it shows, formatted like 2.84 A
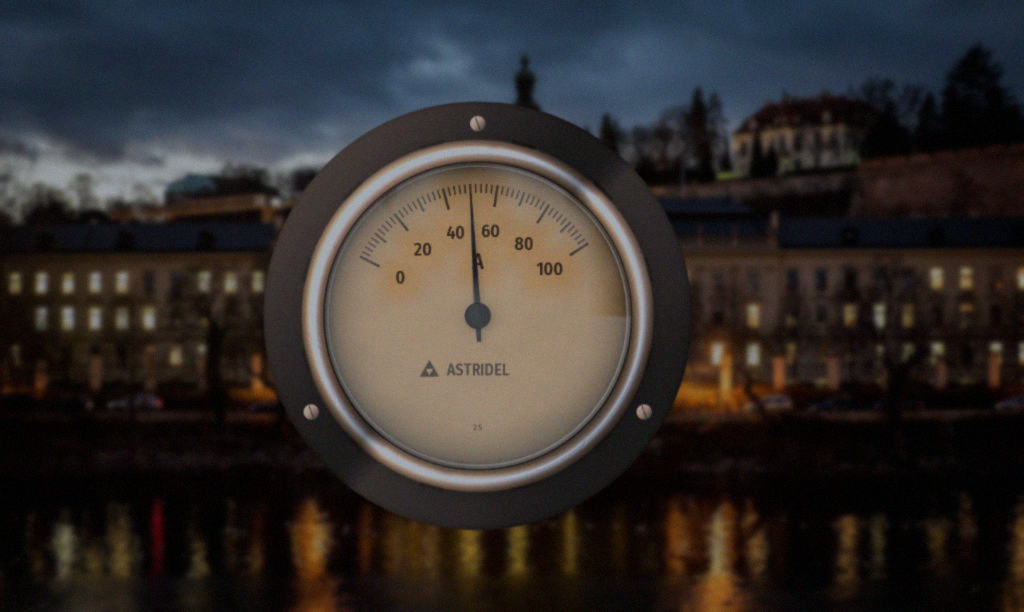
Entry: 50 A
